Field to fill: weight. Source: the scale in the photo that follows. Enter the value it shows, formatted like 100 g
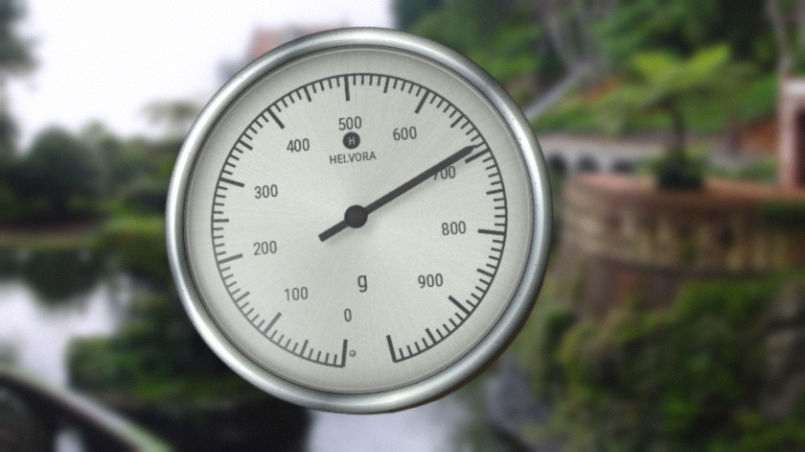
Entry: 690 g
